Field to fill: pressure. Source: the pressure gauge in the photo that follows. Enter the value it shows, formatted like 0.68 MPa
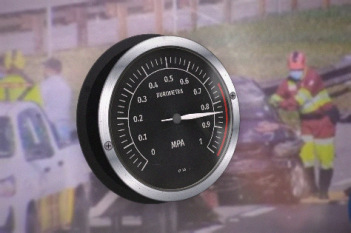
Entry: 0.84 MPa
